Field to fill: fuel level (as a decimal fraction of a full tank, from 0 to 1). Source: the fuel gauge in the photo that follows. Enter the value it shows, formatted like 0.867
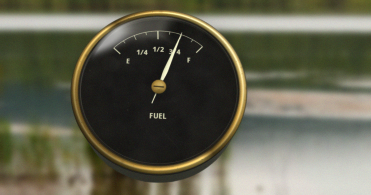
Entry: 0.75
